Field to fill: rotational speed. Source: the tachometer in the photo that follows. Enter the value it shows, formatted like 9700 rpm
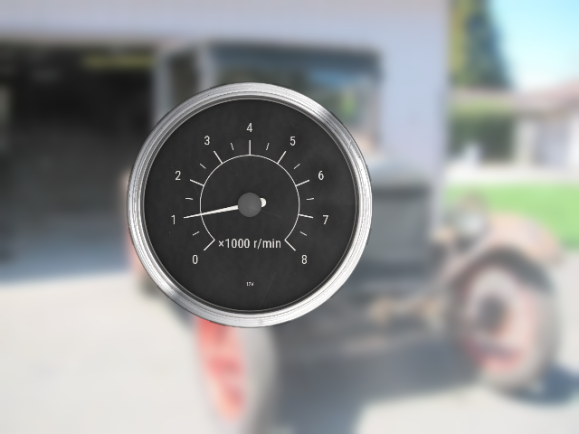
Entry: 1000 rpm
